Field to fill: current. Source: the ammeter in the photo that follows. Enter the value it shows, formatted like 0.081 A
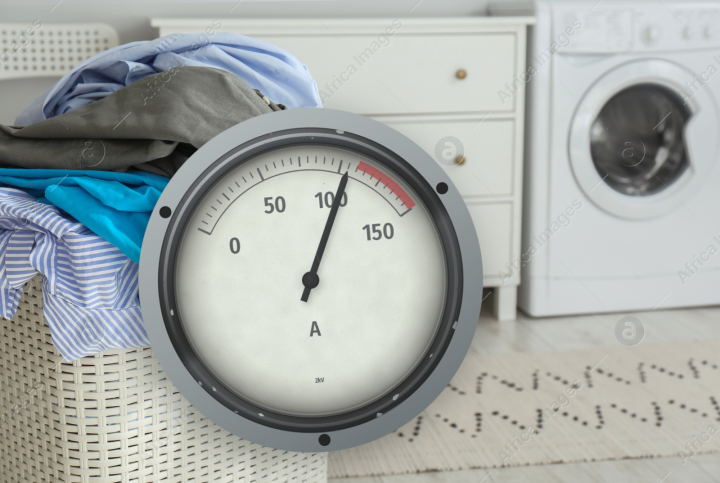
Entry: 105 A
